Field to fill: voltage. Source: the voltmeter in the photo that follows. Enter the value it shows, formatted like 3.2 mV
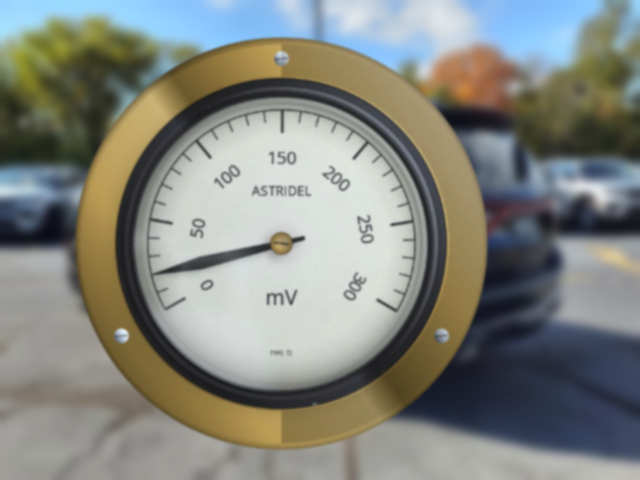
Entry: 20 mV
